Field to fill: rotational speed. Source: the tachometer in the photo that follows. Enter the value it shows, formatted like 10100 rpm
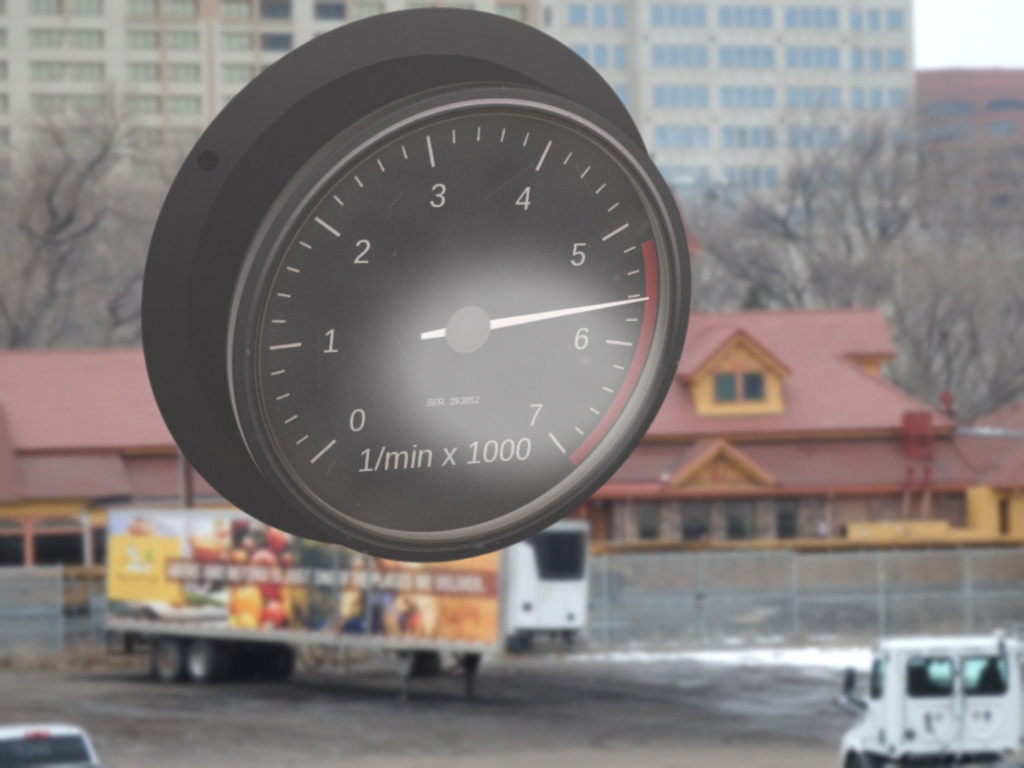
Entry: 5600 rpm
